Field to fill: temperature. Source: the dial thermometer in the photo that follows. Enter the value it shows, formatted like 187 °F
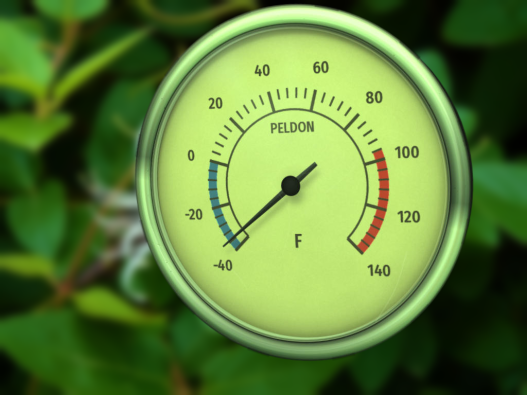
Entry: -36 °F
